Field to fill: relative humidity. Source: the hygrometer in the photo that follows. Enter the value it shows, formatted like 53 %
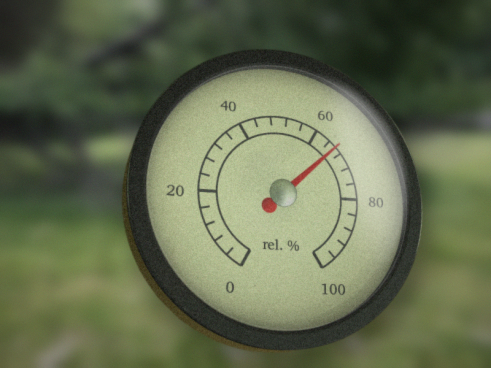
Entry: 66 %
